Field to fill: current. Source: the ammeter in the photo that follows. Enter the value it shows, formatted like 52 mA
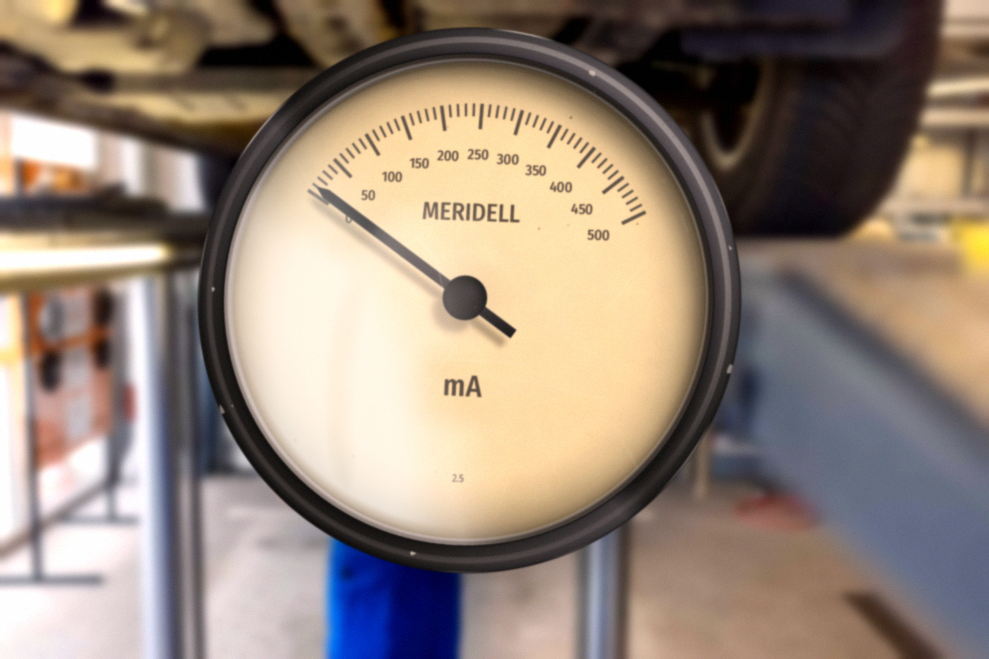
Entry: 10 mA
